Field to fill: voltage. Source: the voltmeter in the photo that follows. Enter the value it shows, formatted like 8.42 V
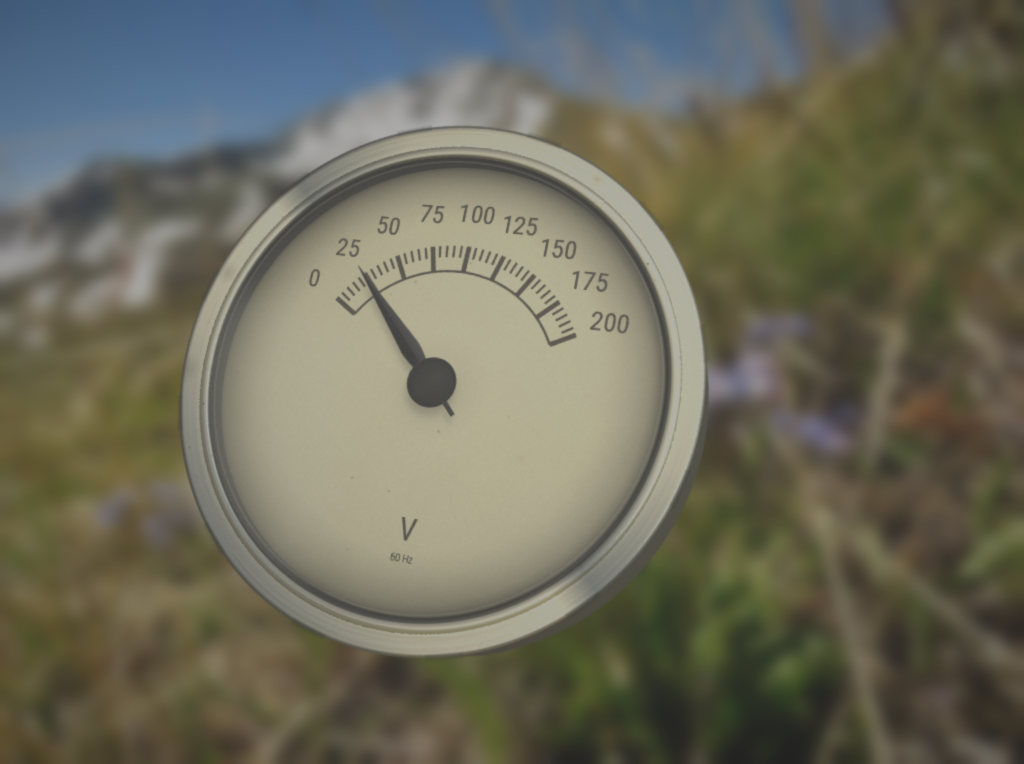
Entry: 25 V
